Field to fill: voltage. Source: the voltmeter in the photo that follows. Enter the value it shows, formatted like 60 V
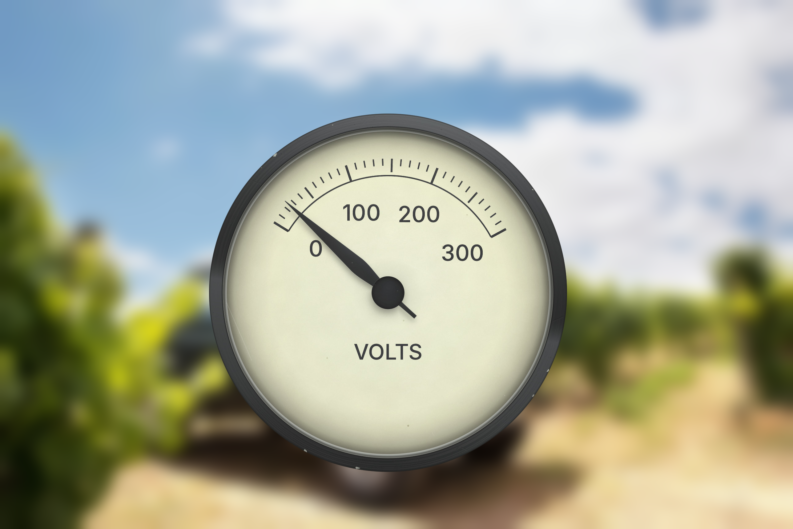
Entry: 25 V
